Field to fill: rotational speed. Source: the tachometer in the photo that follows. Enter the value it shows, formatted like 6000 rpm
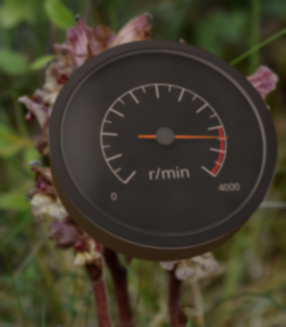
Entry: 3400 rpm
